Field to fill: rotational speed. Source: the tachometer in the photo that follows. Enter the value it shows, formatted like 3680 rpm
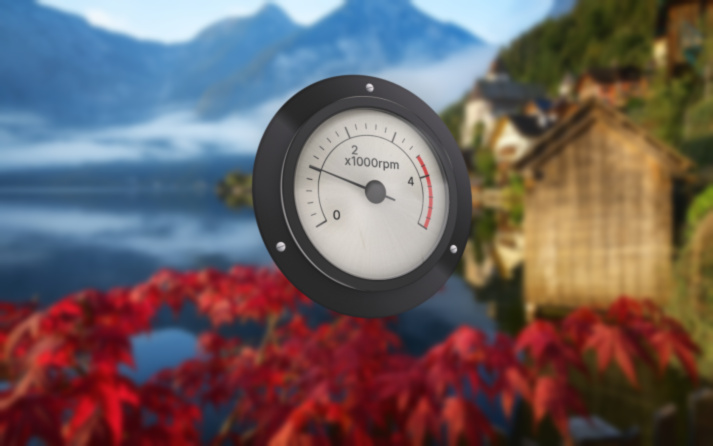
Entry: 1000 rpm
